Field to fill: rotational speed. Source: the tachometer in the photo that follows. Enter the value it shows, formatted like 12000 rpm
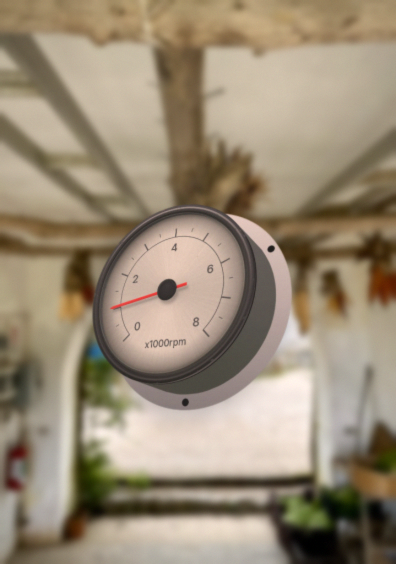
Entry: 1000 rpm
